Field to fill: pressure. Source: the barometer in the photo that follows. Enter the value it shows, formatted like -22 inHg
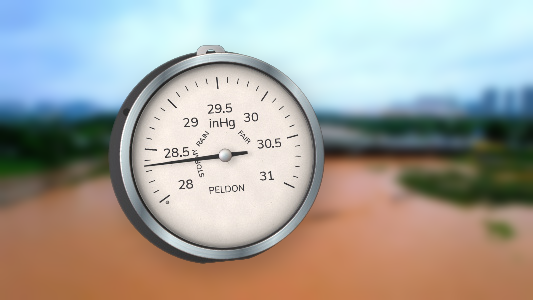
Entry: 28.35 inHg
